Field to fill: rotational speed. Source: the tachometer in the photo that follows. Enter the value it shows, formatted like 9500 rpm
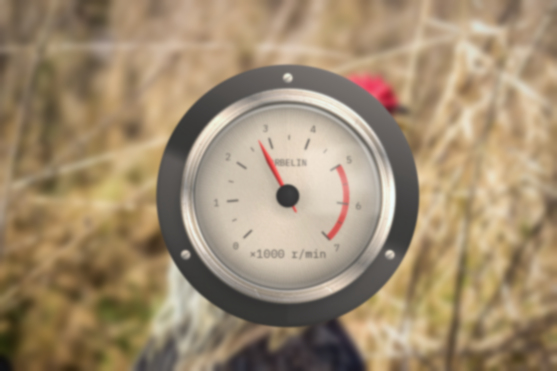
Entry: 2750 rpm
